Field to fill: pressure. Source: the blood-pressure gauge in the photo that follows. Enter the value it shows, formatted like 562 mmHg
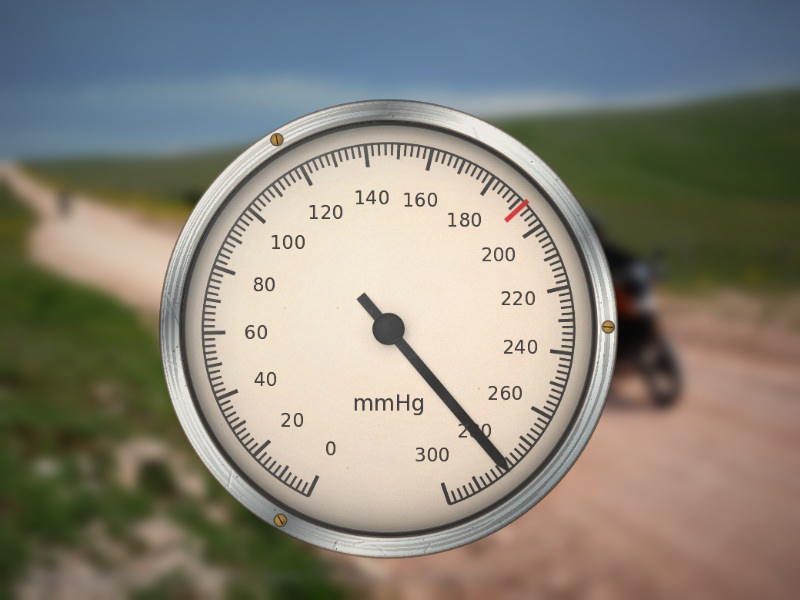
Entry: 280 mmHg
